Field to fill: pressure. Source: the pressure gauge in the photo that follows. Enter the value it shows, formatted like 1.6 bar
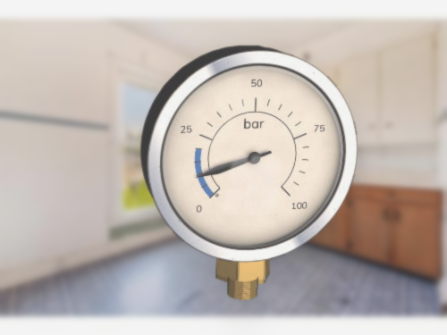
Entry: 10 bar
